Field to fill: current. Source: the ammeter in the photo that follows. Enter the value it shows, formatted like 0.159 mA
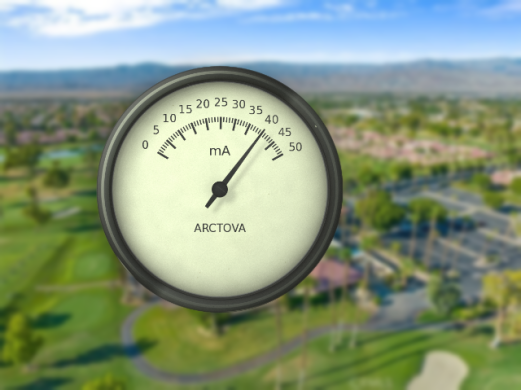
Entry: 40 mA
